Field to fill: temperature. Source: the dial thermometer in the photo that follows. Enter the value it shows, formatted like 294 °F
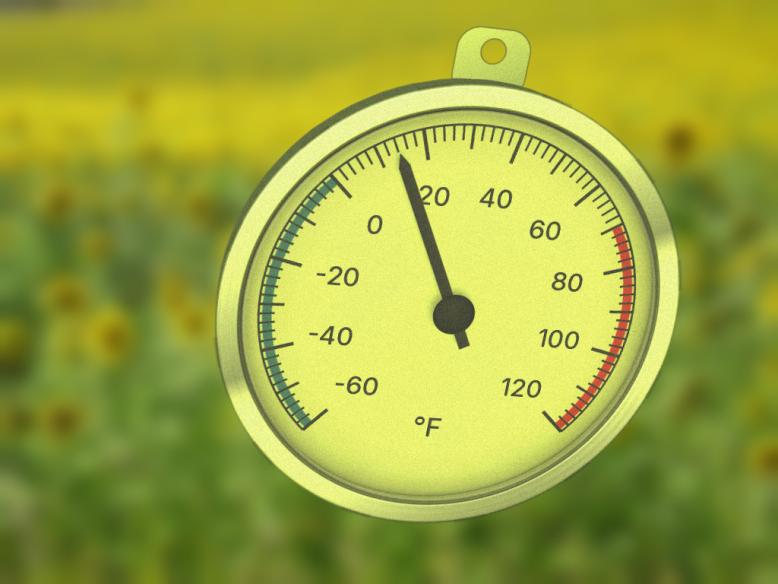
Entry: 14 °F
